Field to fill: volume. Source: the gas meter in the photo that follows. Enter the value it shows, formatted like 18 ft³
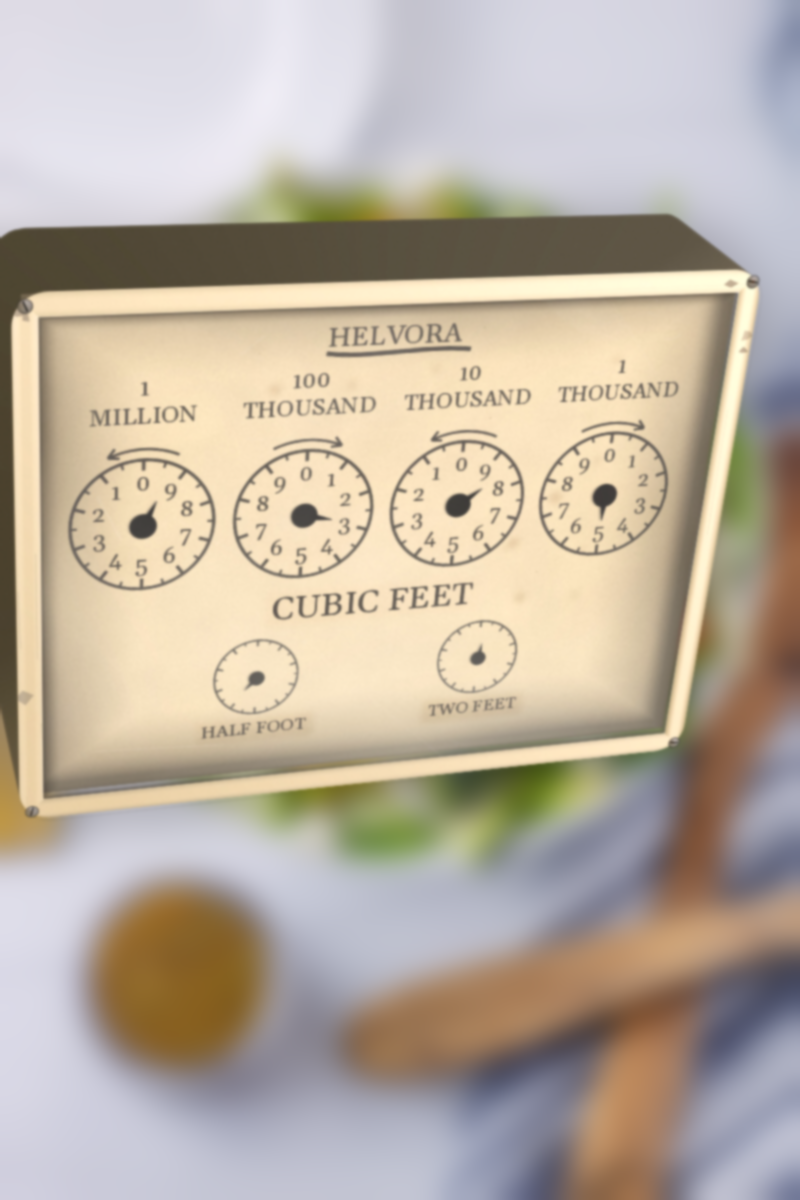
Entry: 928500 ft³
